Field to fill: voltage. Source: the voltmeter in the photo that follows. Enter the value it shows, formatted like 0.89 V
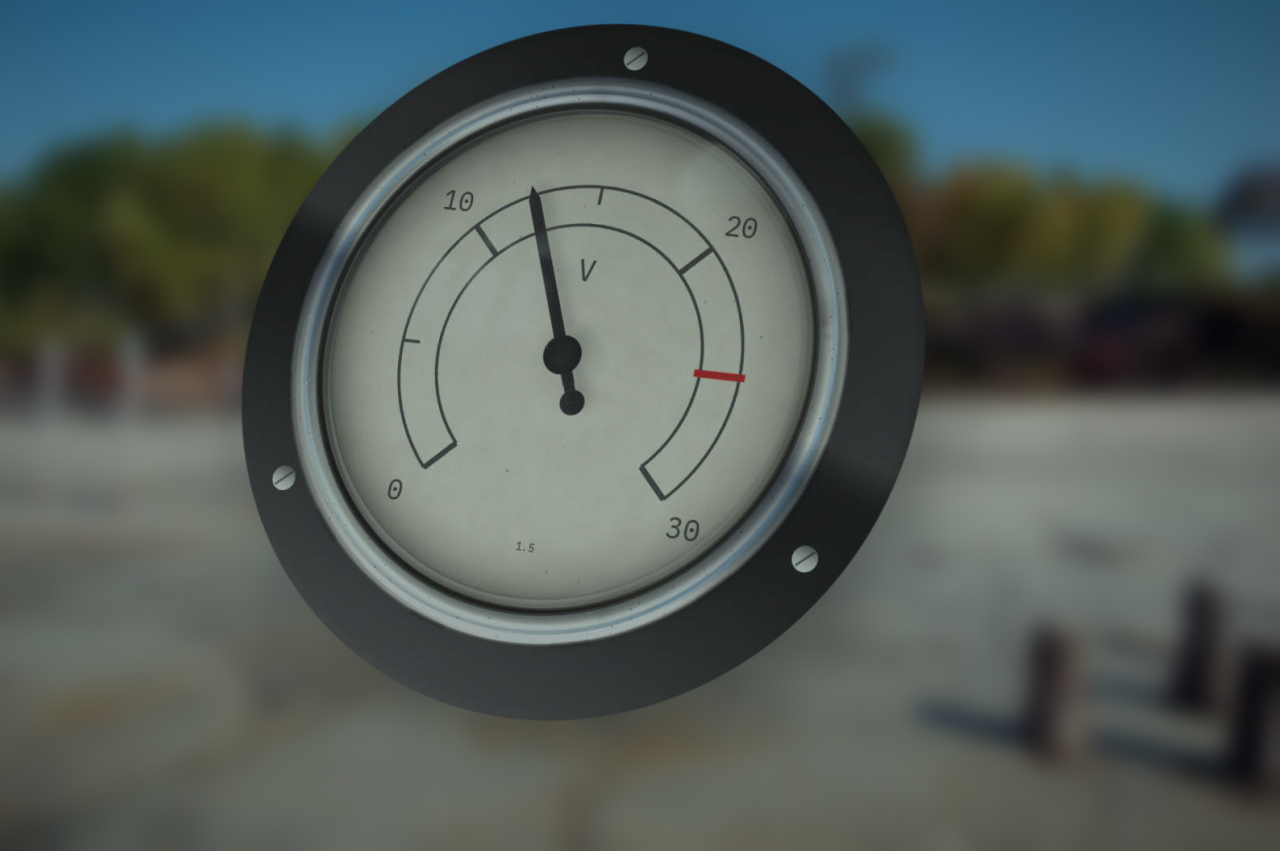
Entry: 12.5 V
